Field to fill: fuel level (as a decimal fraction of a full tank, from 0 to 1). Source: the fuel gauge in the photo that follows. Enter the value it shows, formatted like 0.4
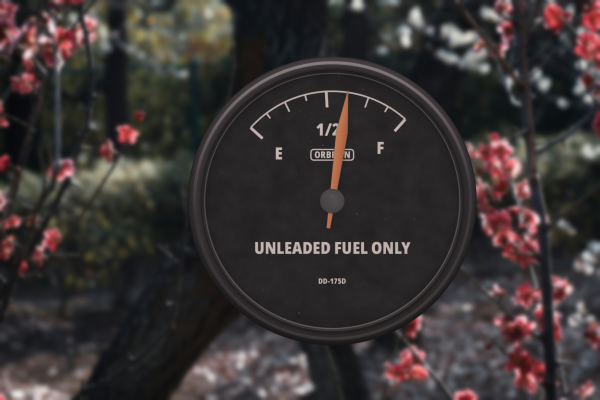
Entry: 0.625
